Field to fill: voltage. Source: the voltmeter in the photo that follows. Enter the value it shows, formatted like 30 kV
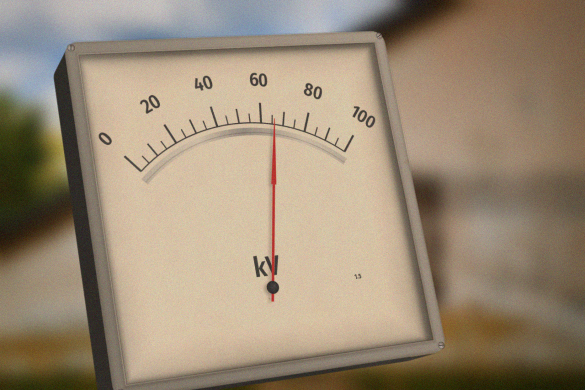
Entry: 65 kV
